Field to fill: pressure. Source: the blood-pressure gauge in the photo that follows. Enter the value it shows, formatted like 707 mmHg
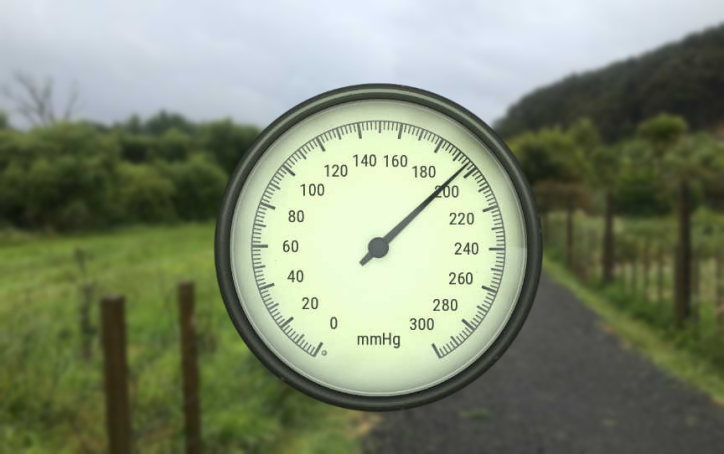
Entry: 196 mmHg
